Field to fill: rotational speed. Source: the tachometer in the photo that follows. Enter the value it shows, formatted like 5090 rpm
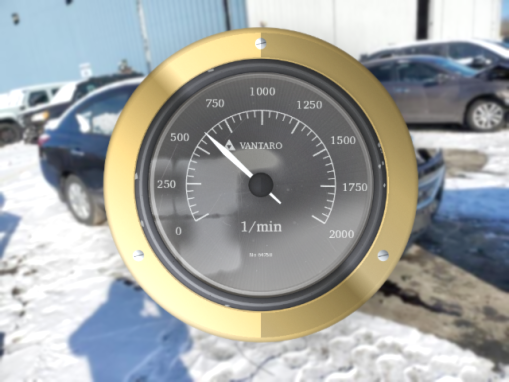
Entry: 600 rpm
